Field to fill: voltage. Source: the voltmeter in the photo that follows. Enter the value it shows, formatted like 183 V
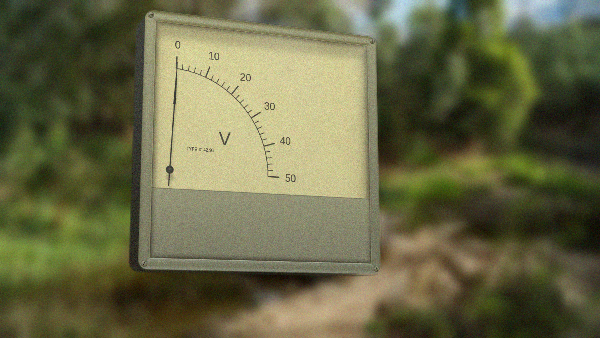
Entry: 0 V
